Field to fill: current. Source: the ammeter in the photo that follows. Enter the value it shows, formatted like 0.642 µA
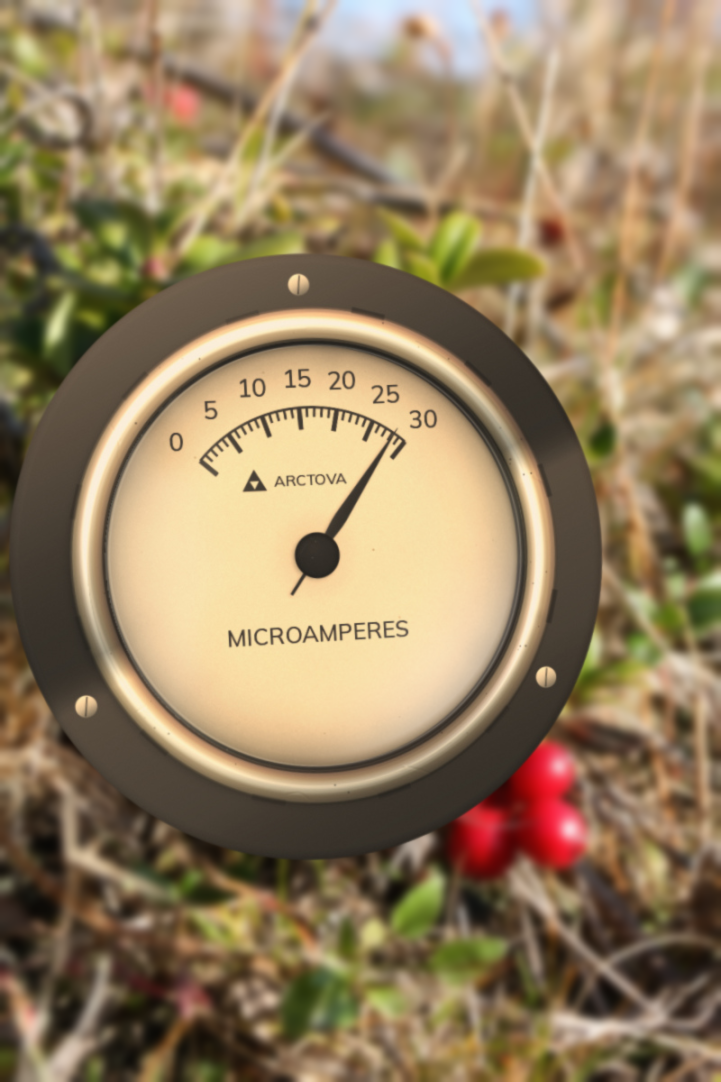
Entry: 28 µA
